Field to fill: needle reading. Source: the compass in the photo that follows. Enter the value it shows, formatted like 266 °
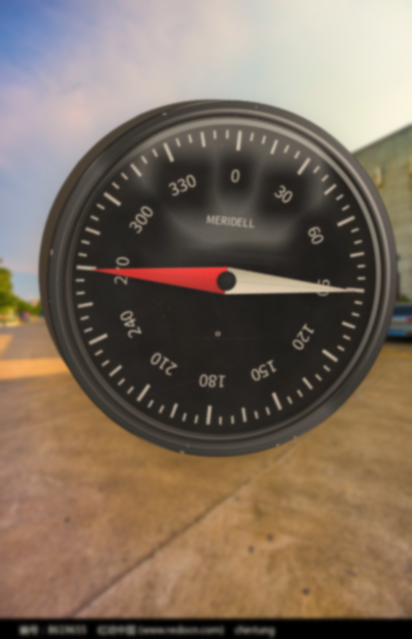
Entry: 270 °
